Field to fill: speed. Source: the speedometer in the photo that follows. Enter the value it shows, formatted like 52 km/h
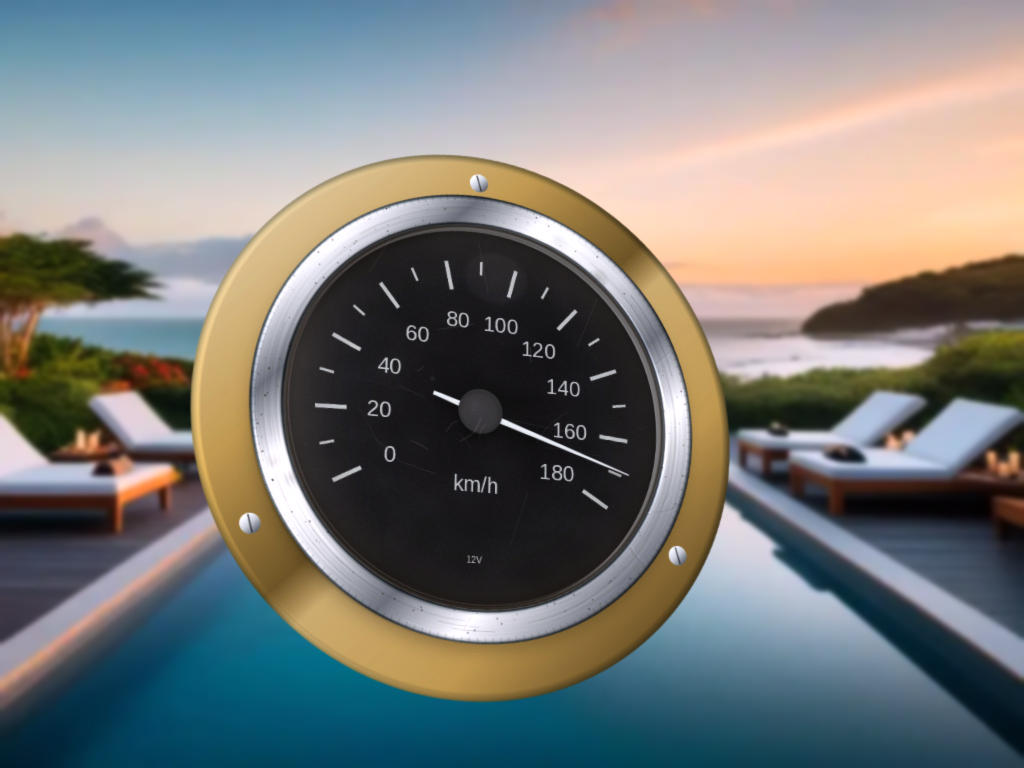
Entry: 170 km/h
